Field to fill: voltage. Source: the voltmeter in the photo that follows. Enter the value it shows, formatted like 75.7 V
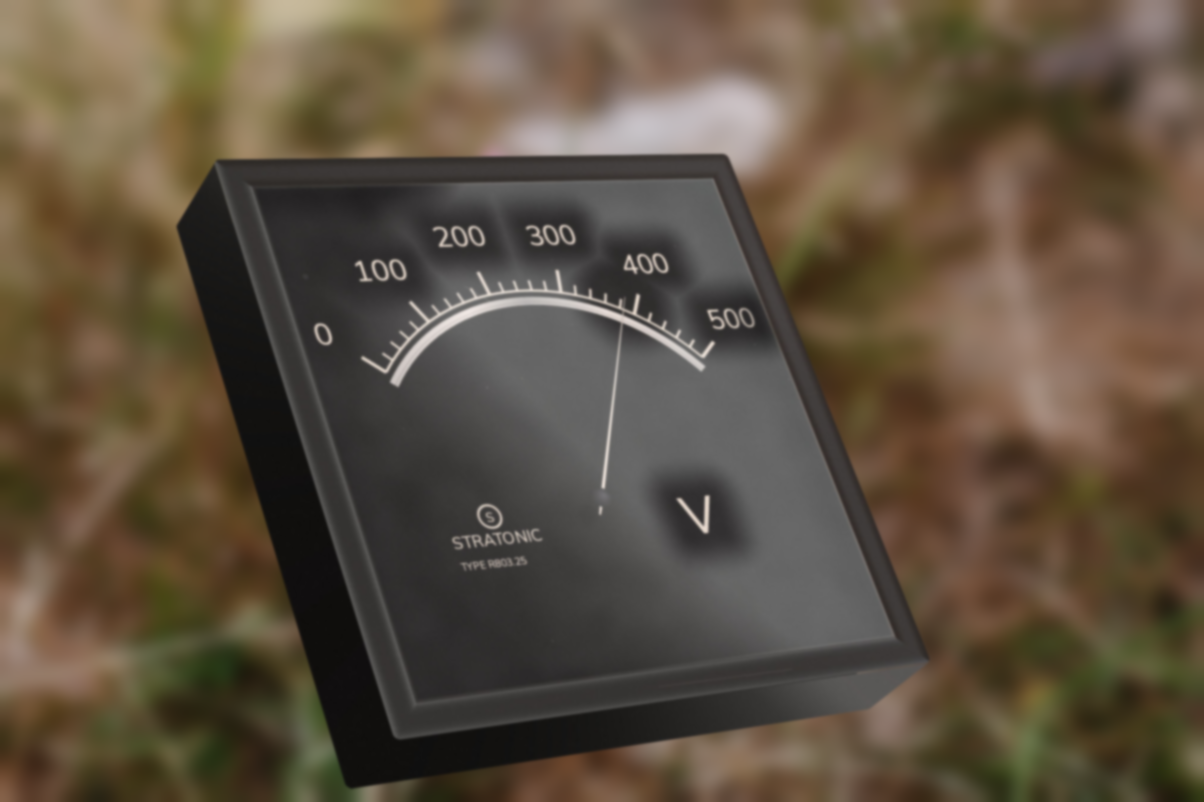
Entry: 380 V
